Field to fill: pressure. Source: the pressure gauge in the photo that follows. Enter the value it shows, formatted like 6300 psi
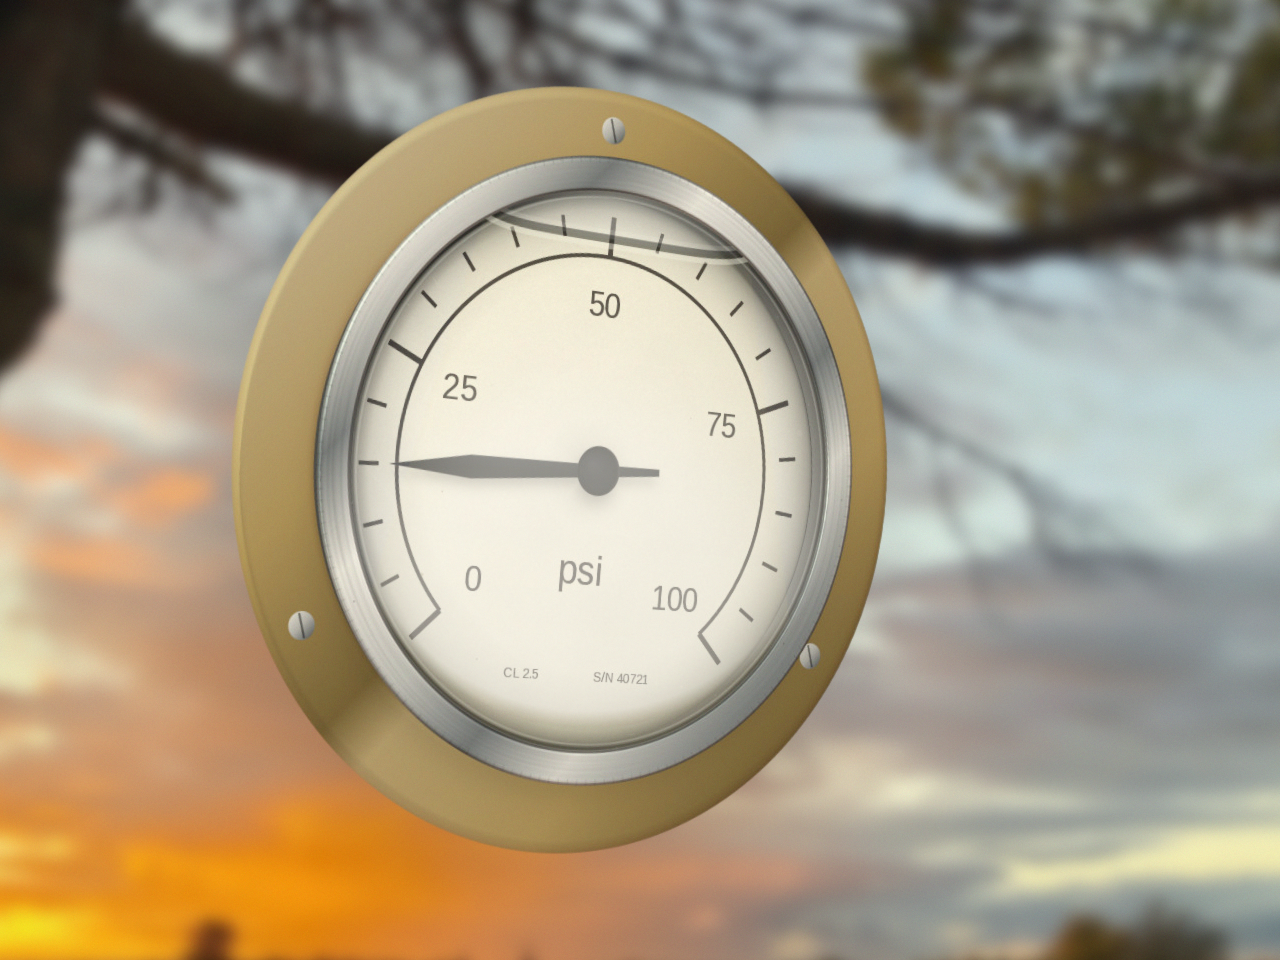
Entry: 15 psi
